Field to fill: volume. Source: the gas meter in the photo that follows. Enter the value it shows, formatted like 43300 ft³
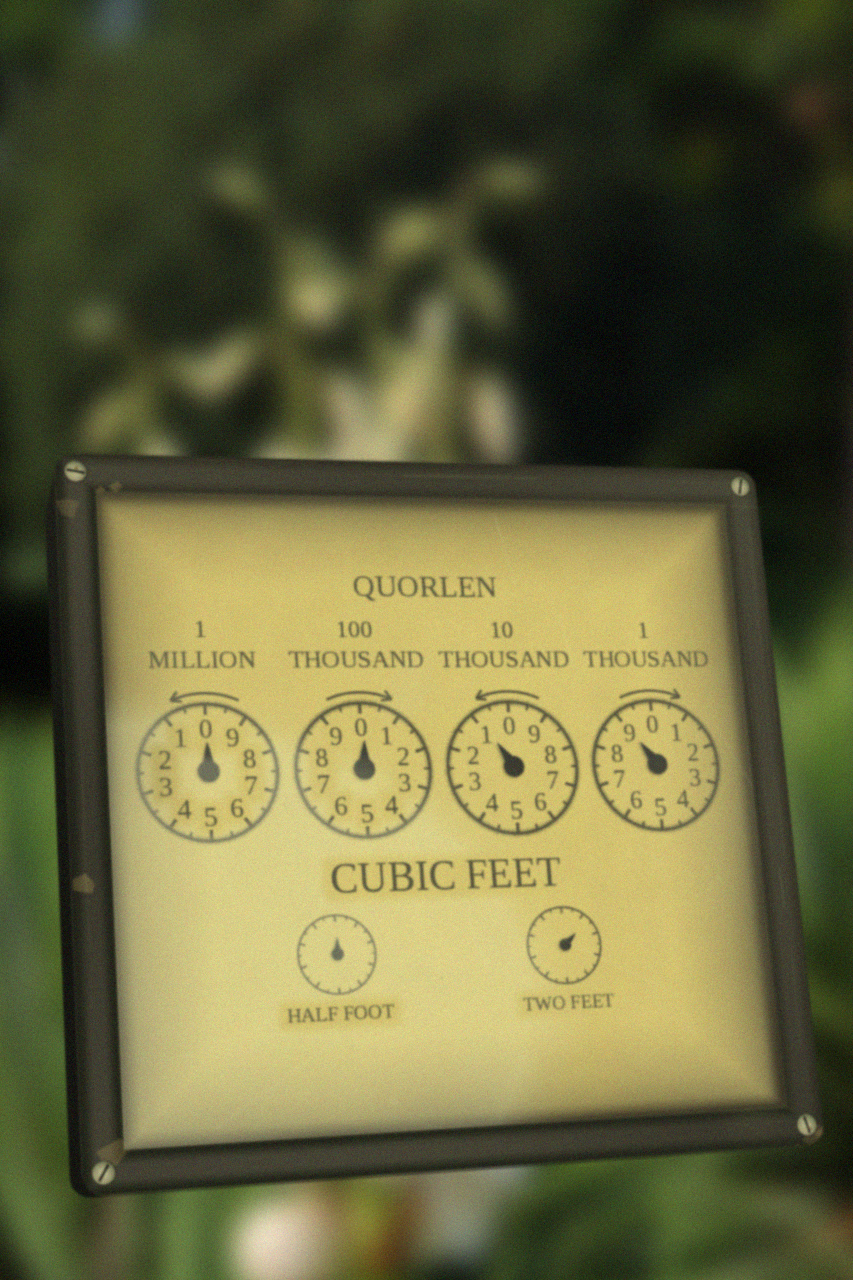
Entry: 900 ft³
